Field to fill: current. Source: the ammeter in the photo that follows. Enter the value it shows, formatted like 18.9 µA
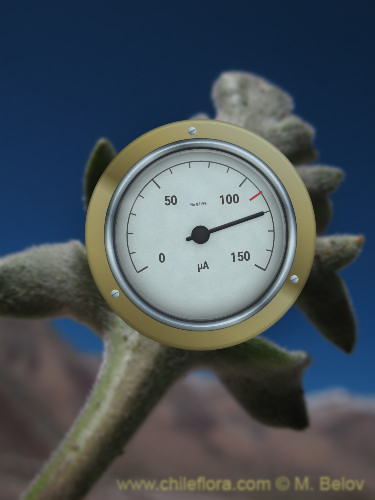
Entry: 120 µA
